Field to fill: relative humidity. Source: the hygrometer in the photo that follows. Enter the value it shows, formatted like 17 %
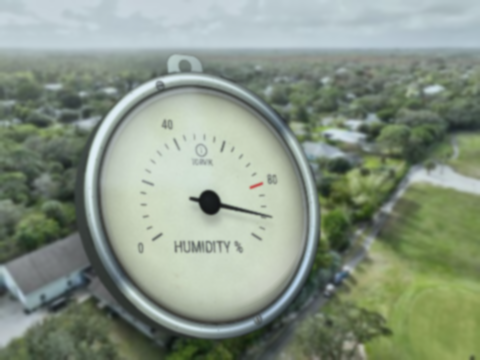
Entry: 92 %
